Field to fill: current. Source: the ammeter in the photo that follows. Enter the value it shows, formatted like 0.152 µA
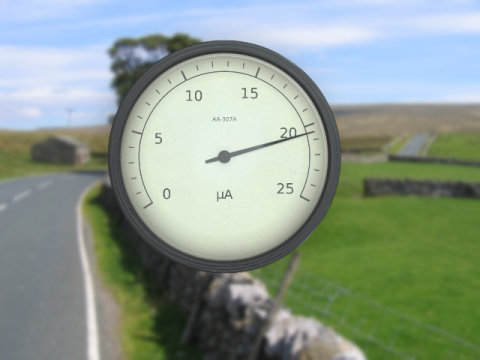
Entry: 20.5 µA
